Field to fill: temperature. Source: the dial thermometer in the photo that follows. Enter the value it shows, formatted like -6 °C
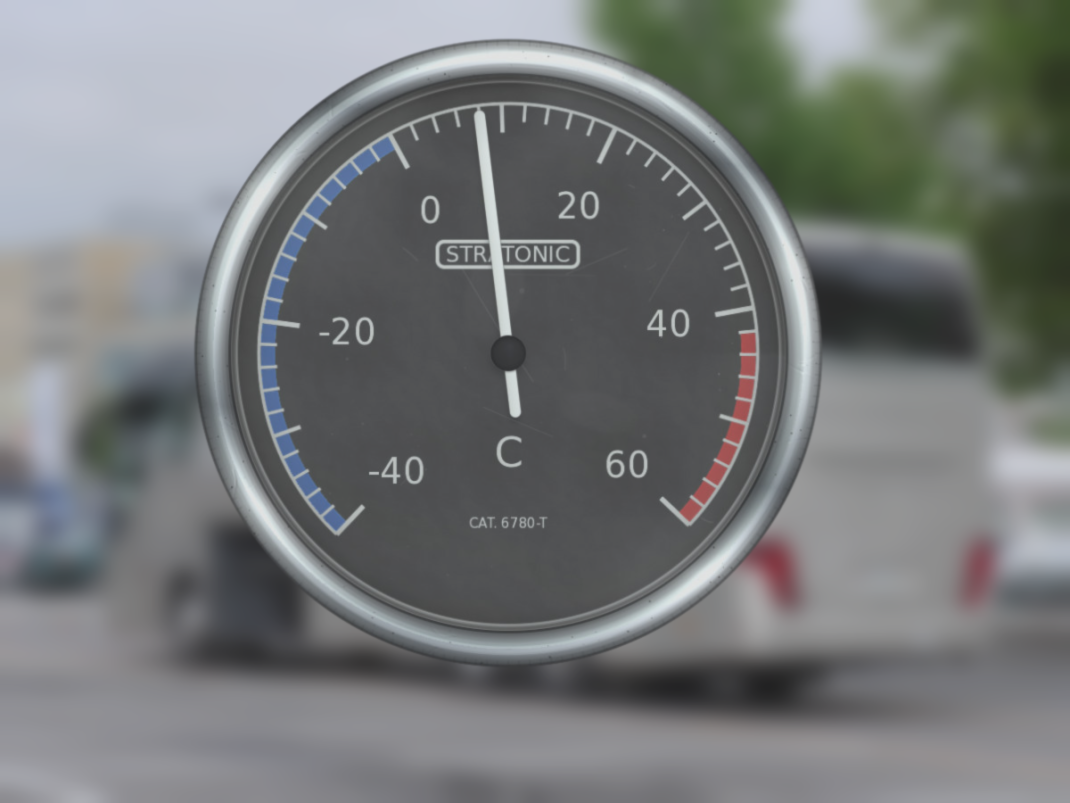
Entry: 8 °C
